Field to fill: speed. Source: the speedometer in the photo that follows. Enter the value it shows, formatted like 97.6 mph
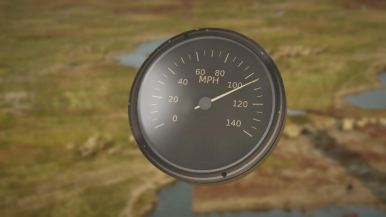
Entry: 105 mph
